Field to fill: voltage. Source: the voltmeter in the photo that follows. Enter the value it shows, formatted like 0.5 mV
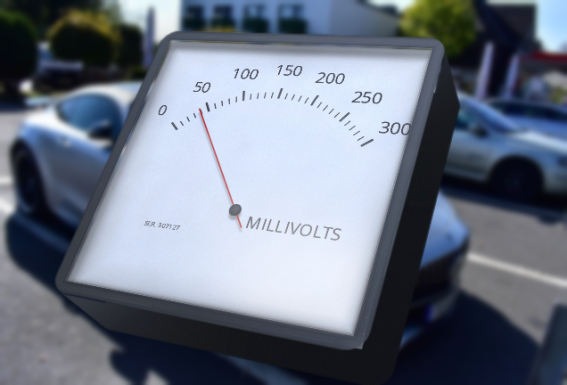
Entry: 40 mV
